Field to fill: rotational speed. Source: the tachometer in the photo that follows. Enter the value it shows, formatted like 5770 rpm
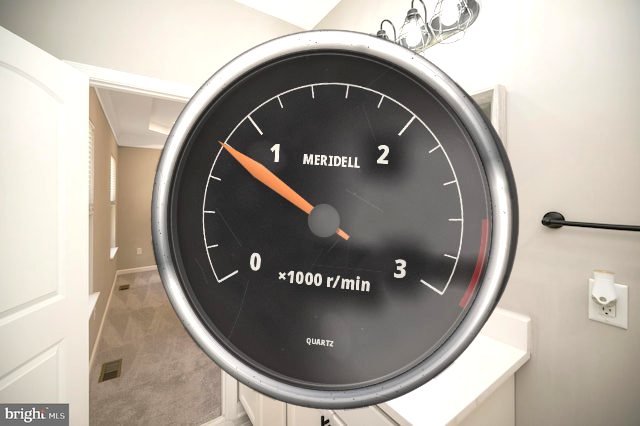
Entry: 800 rpm
